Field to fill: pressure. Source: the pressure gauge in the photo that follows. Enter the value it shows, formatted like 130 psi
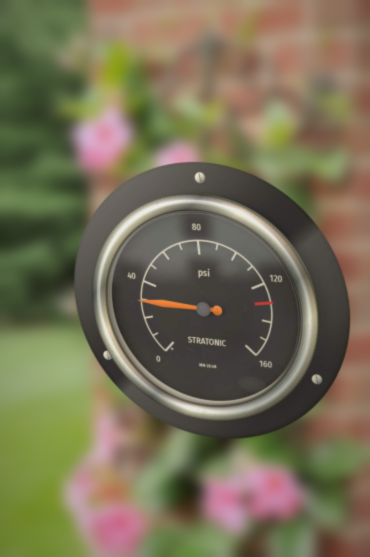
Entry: 30 psi
